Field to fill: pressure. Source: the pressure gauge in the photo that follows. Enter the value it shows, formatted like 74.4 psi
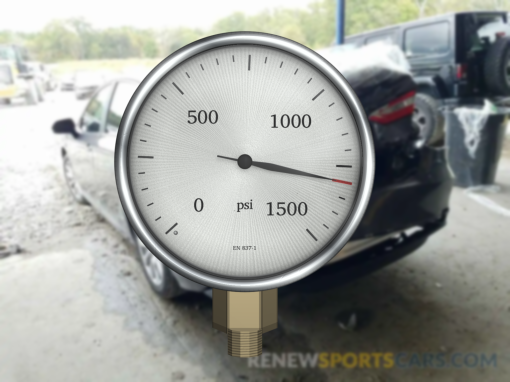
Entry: 1300 psi
